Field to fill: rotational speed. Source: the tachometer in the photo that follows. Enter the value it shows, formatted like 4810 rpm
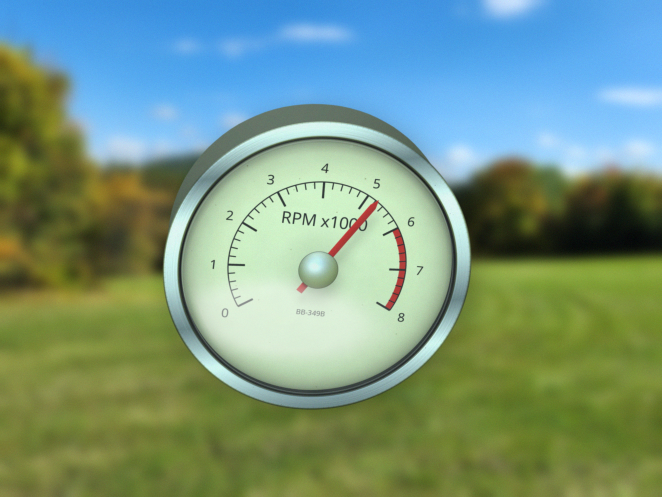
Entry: 5200 rpm
